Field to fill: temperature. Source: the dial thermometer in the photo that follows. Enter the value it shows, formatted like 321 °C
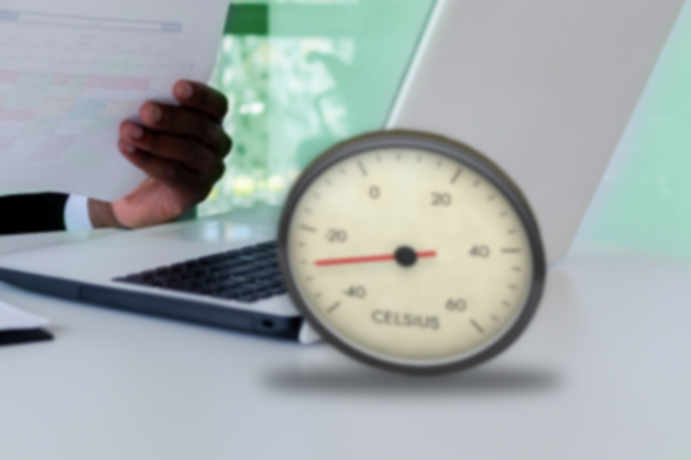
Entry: -28 °C
